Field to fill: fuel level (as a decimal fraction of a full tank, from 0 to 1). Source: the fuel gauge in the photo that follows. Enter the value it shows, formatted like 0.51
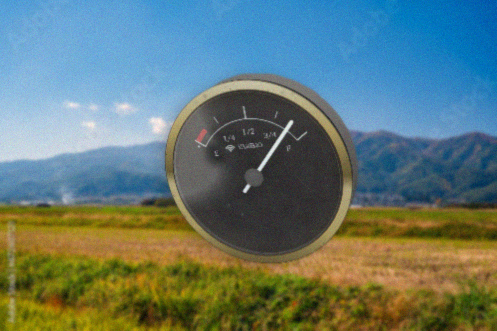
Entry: 0.875
